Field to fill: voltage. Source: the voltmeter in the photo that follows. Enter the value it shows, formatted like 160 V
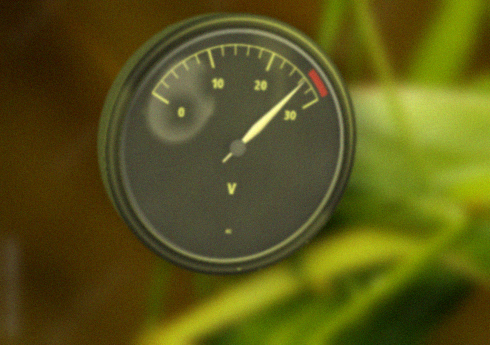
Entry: 26 V
